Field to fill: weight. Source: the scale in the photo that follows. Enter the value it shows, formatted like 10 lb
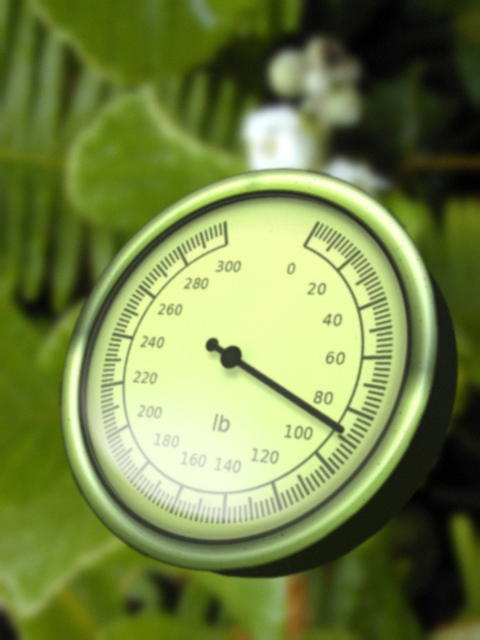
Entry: 88 lb
